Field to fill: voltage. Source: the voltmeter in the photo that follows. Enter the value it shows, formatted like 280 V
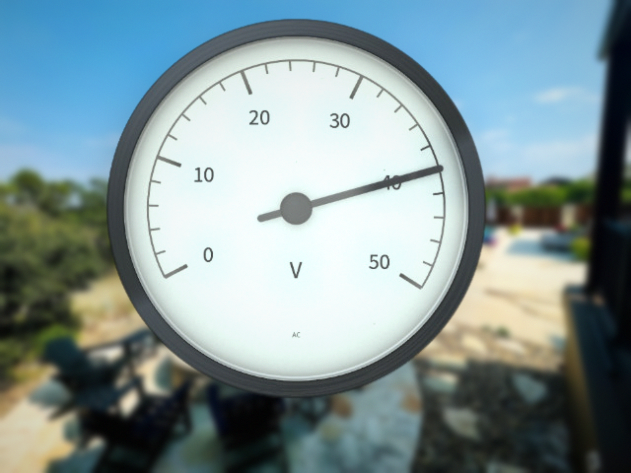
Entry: 40 V
